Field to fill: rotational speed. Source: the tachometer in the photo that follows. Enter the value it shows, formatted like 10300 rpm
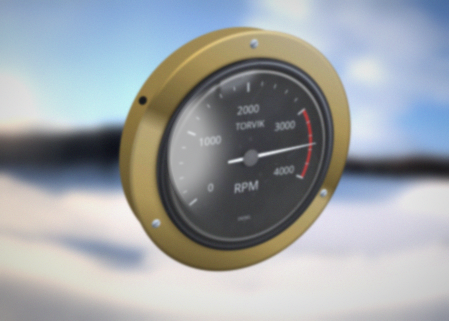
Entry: 3500 rpm
